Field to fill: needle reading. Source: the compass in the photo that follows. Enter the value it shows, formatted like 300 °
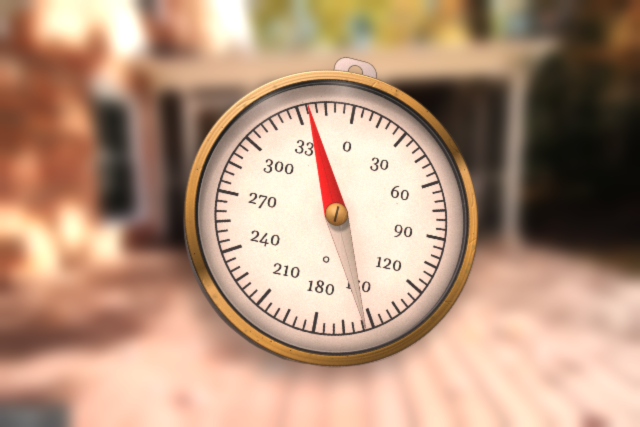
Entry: 335 °
